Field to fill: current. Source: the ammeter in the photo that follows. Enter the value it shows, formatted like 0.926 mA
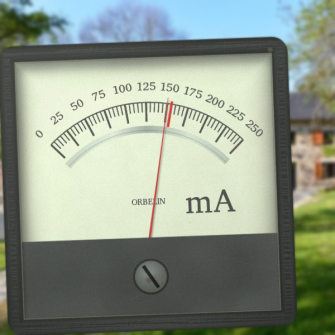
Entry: 150 mA
